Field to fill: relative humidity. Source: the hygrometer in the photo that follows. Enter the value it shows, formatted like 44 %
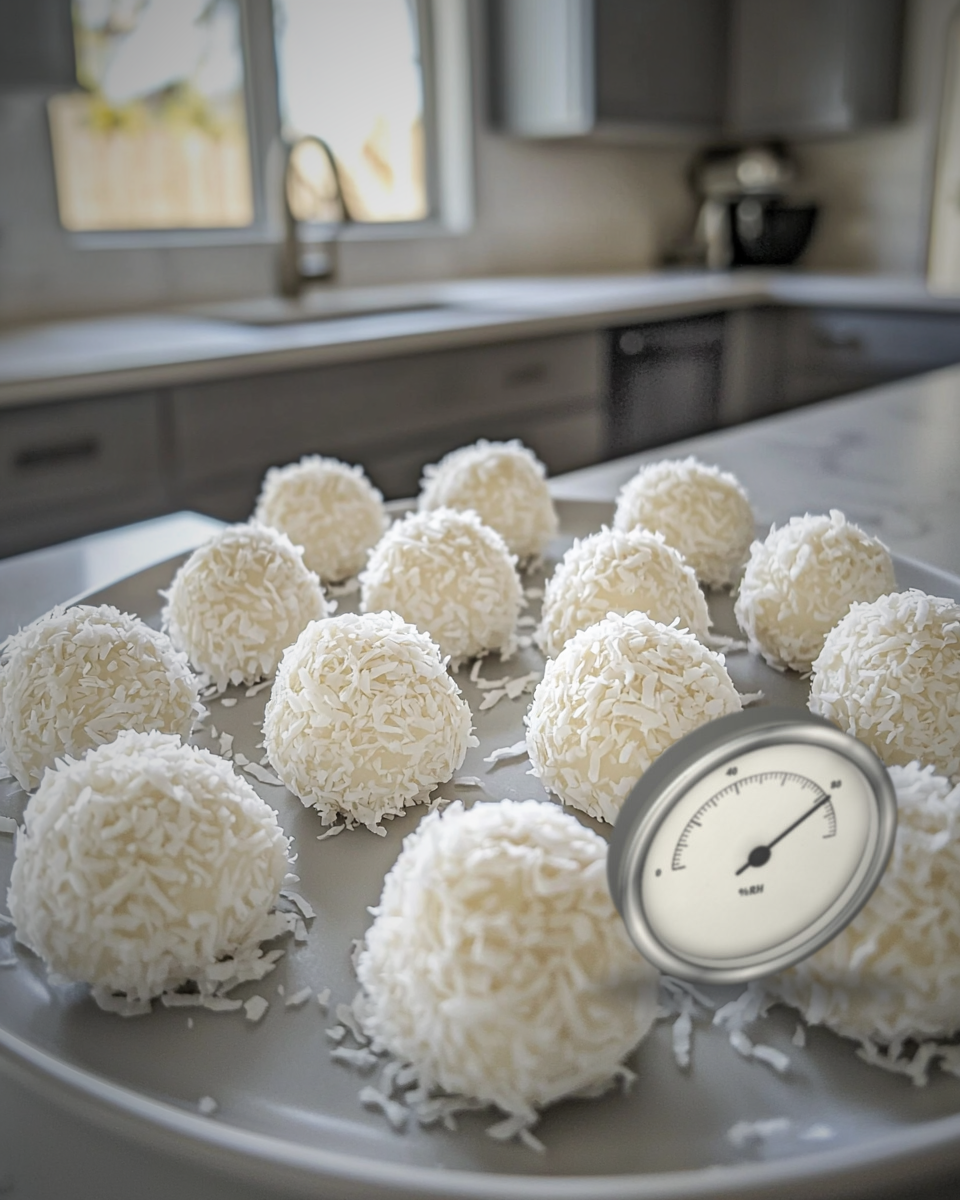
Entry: 80 %
